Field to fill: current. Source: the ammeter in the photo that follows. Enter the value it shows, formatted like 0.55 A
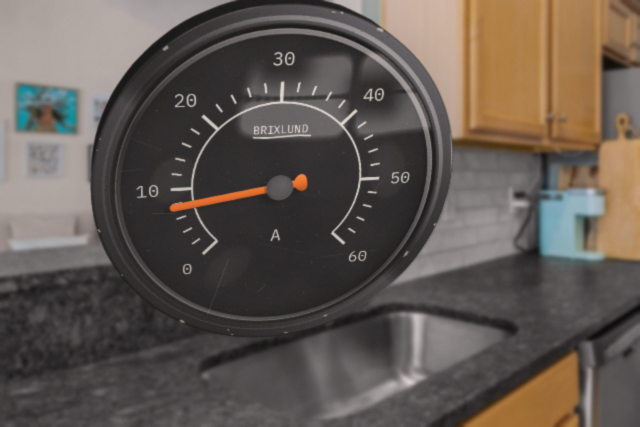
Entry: 8 A
